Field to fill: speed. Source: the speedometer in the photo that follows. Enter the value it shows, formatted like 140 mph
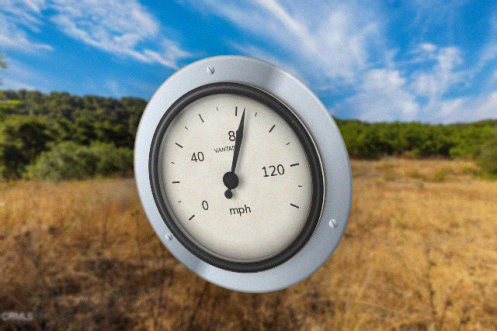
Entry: 85 mph
